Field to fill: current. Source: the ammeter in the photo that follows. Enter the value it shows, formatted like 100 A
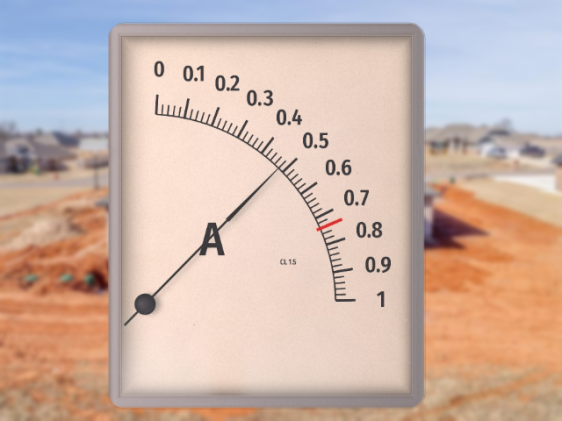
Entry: 0.48 A
